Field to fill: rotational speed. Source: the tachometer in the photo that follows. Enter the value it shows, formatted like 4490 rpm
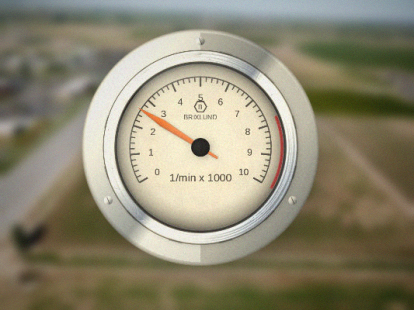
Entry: 2600 rpm
